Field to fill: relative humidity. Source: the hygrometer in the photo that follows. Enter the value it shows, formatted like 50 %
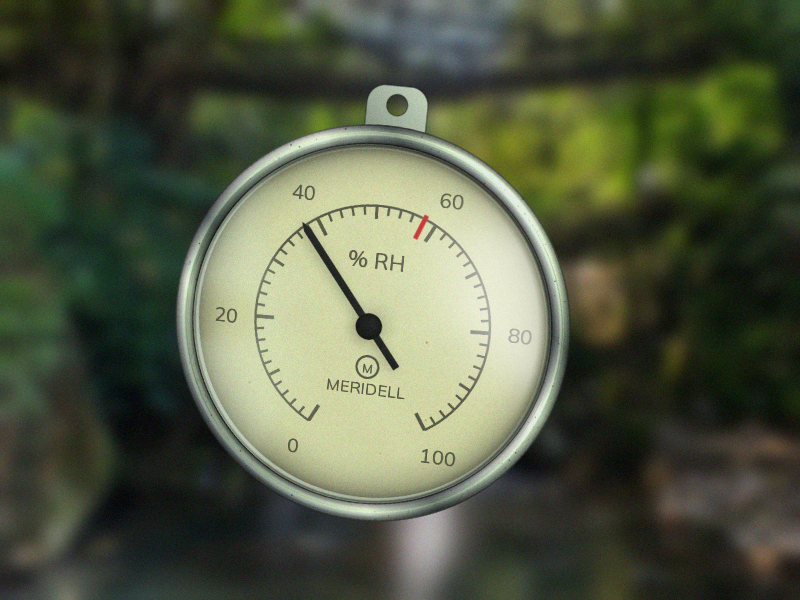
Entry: 38 %
